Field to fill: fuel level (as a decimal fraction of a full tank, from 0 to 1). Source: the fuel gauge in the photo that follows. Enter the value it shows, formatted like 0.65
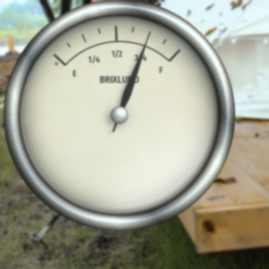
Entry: 0.75
